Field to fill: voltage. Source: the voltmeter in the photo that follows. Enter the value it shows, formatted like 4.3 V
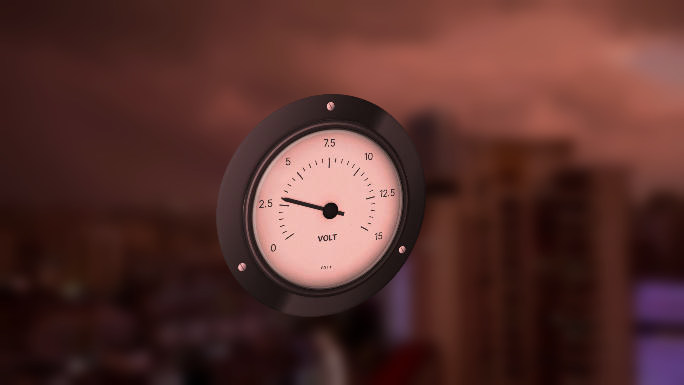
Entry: 3 V
